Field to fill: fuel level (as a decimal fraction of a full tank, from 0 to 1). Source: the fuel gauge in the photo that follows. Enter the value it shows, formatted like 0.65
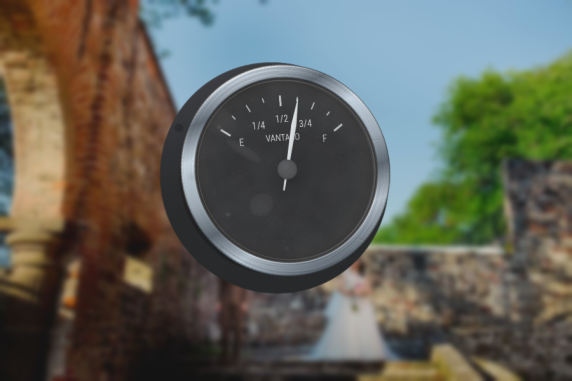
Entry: 0.625
